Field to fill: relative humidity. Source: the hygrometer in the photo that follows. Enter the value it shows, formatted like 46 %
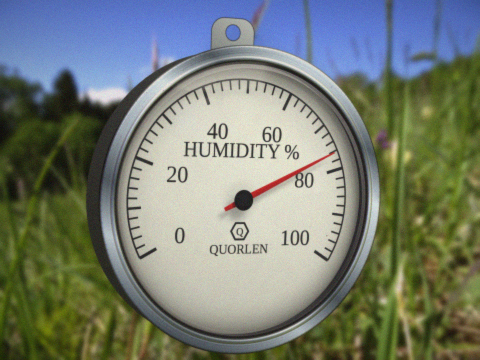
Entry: 76 %
